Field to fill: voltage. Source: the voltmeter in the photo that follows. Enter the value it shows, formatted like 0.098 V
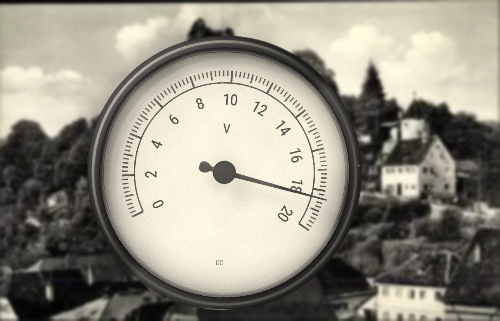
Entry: 18.4 V
